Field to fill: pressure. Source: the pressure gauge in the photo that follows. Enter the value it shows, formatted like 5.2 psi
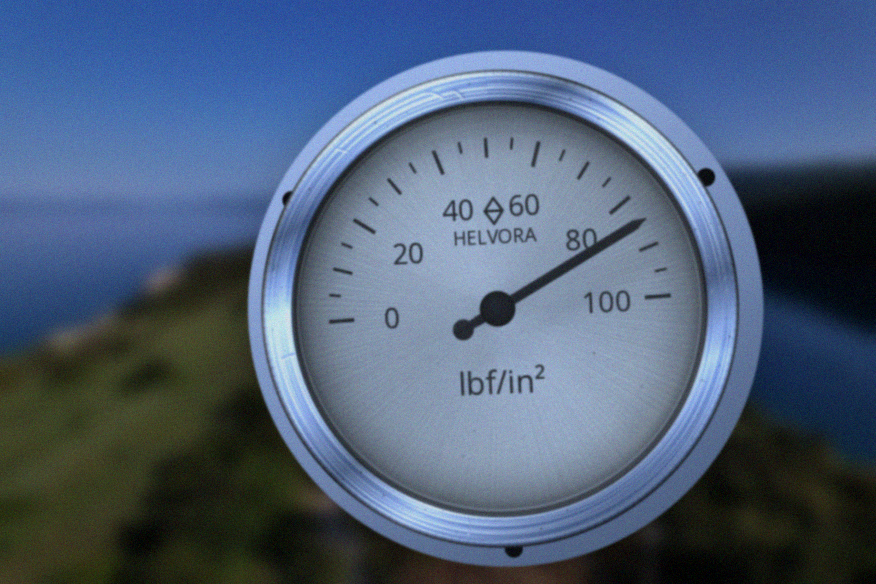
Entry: 85 psi
